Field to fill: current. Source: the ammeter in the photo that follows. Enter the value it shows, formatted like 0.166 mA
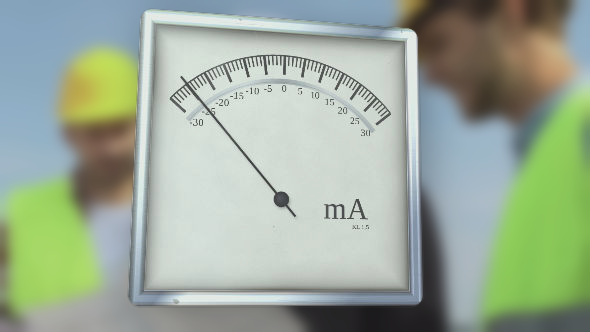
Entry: -25 mA
